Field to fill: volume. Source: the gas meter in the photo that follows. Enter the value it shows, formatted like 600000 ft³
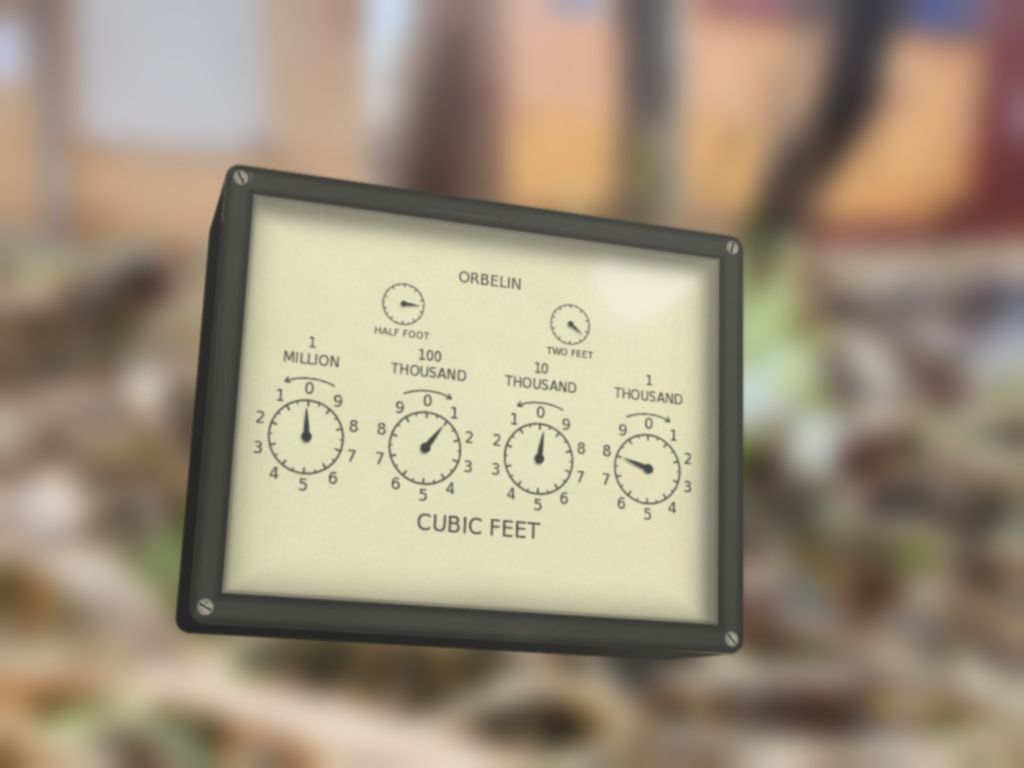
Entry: 9800 ft³
